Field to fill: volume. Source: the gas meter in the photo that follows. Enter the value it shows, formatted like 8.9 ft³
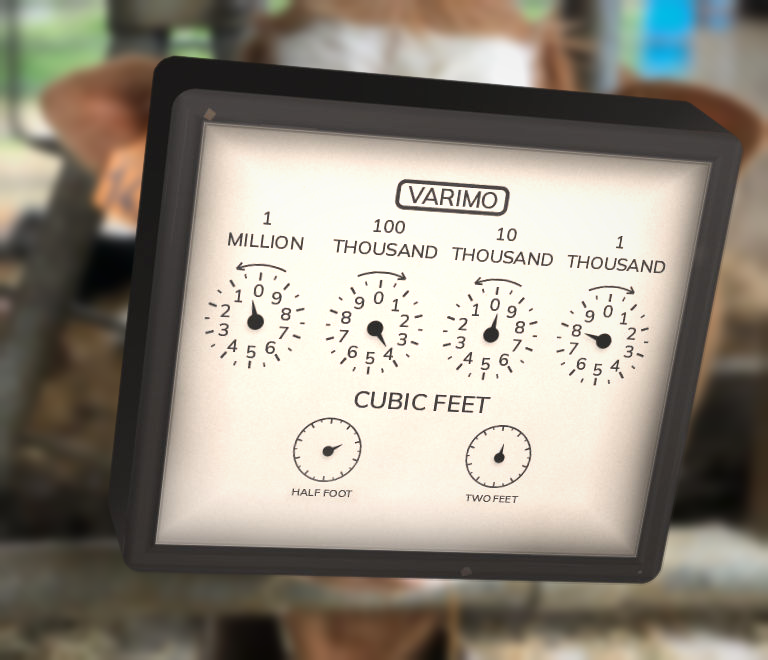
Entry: 39800 ft³
